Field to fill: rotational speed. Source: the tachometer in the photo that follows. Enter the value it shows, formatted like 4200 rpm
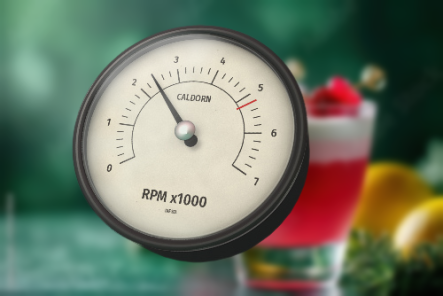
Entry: 2400 rpm
